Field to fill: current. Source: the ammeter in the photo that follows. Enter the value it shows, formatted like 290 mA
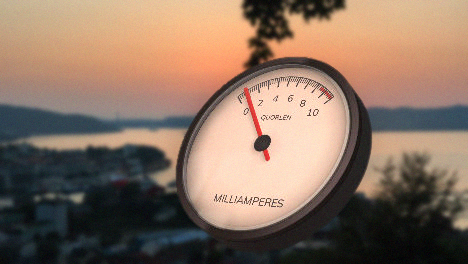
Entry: 1 mA
